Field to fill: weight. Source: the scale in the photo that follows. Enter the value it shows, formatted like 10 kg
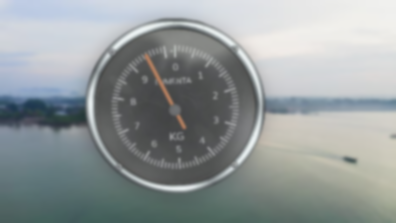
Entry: 9.5 kg
